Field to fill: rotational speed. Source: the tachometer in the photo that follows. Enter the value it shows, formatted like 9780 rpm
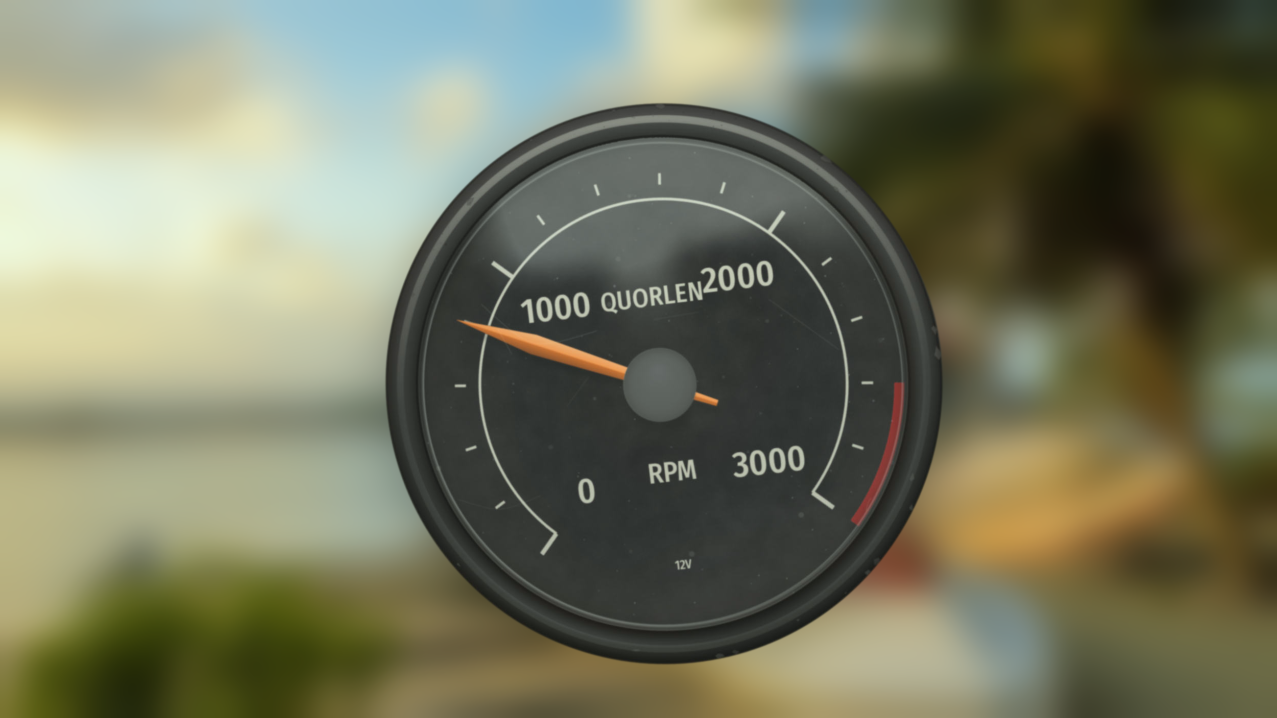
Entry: 800 rpm
